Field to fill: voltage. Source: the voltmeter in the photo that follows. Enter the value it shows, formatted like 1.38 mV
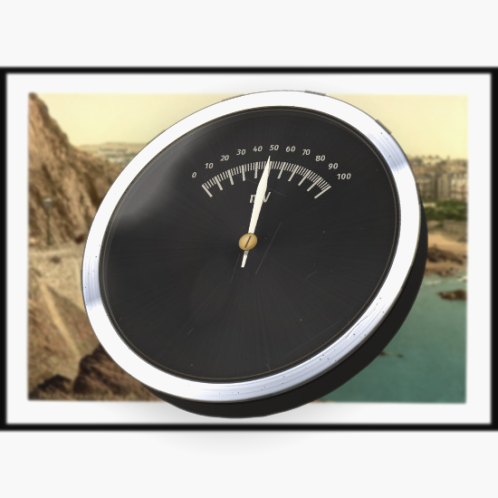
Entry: 50 mV
